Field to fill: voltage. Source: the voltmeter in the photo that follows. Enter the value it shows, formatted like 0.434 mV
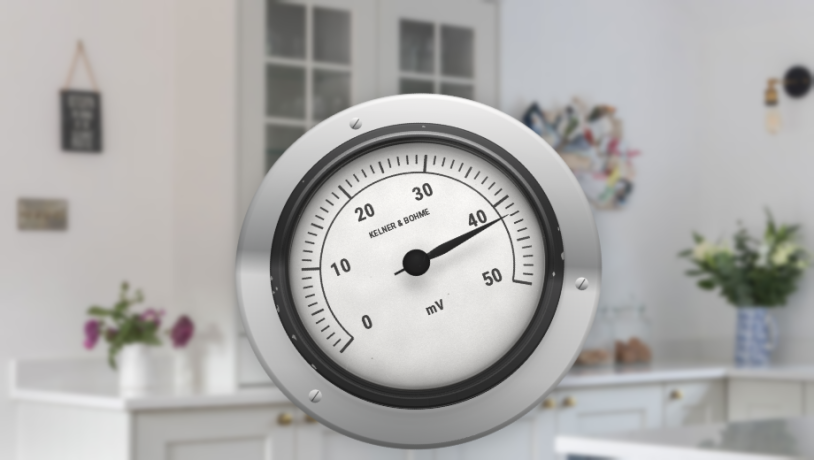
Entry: 42 mV
